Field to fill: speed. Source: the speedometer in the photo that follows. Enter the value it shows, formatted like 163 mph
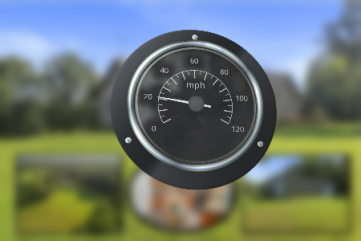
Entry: 20 mph
